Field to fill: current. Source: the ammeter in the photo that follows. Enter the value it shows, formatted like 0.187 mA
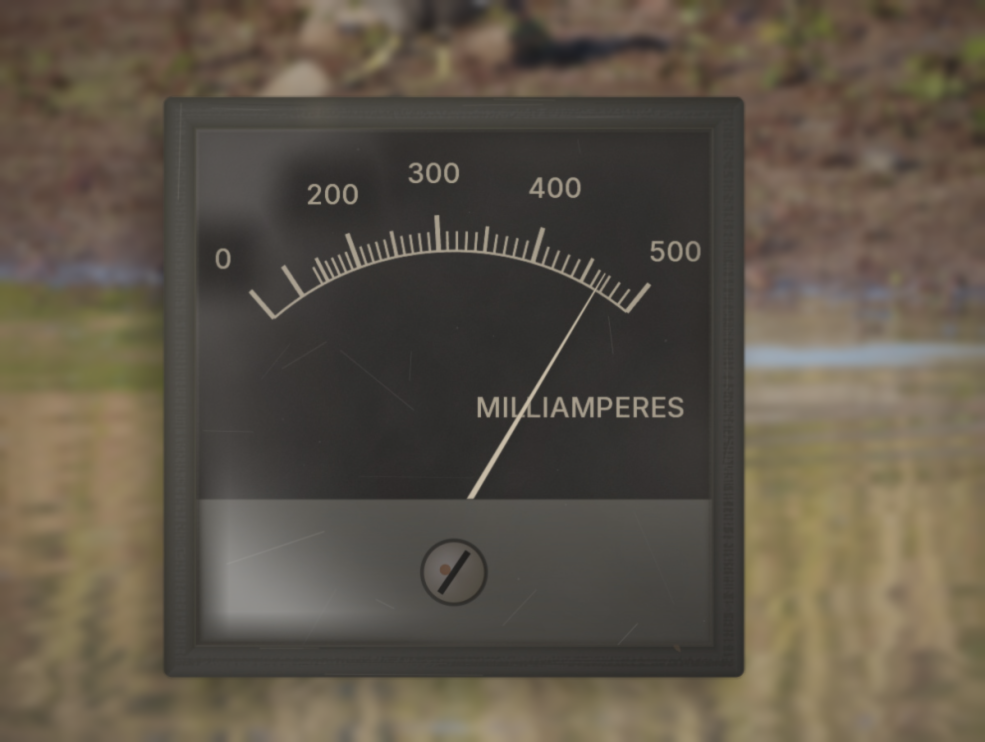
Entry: 465 mA
